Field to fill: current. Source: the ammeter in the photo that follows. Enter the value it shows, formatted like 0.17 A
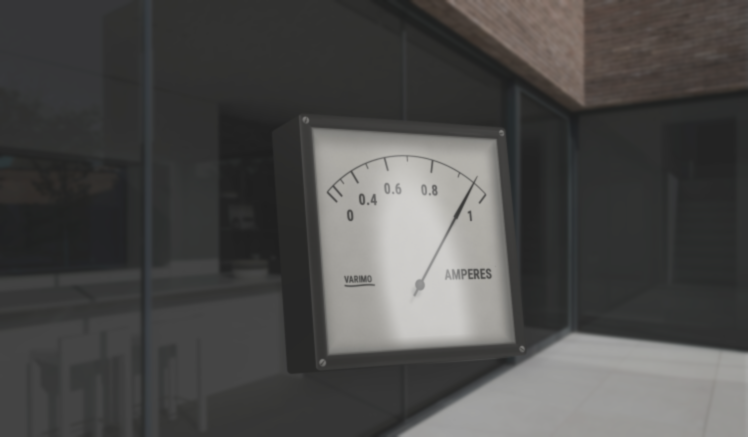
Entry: 0.95 A
